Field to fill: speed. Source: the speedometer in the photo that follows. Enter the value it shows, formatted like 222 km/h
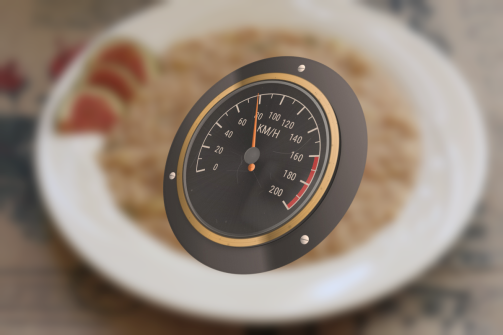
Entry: 80 km/h
